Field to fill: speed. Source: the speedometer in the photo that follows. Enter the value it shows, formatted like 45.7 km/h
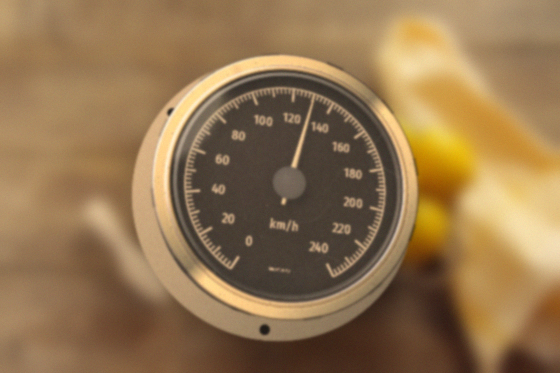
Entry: 130 km/h
